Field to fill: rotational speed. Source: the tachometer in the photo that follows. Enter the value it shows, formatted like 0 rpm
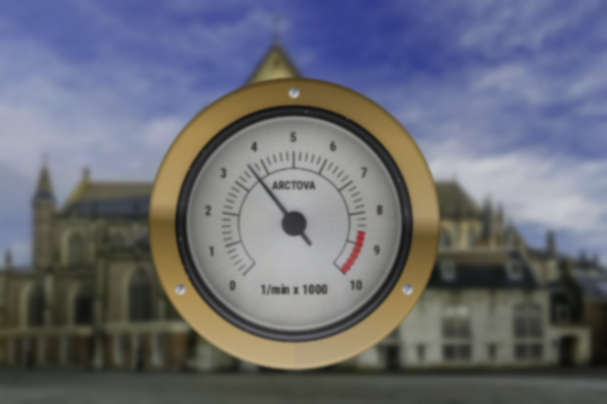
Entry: 3600 rpm
